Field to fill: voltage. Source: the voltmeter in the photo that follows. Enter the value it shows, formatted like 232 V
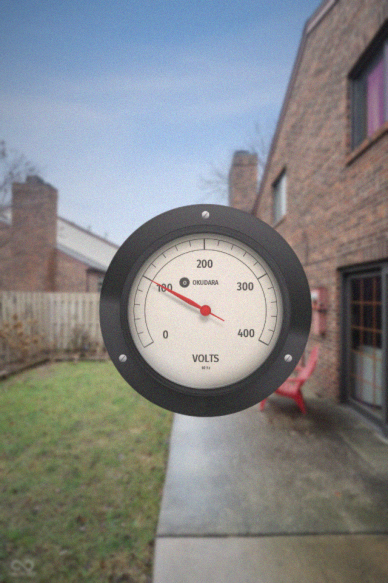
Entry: 100 V
